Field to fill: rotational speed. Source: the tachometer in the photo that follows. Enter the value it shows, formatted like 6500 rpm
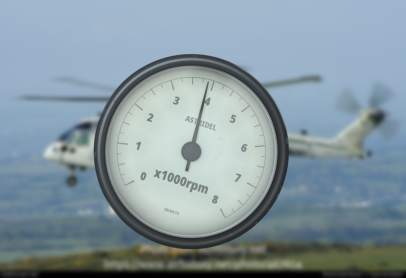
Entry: 3875 rpm
